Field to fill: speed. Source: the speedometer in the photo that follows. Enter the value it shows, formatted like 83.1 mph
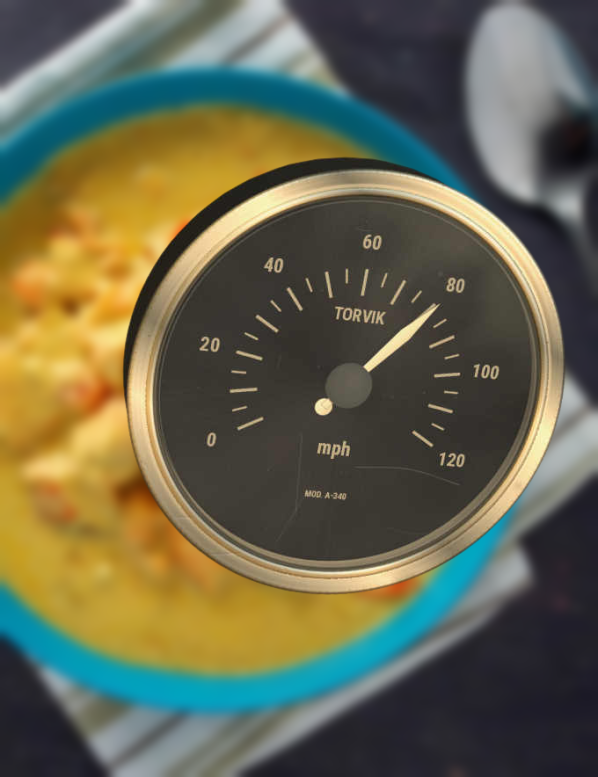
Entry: 80 mph
